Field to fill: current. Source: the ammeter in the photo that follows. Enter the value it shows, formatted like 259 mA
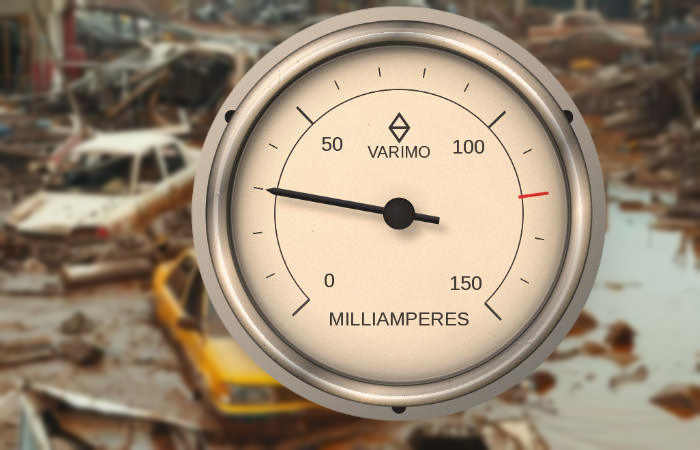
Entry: 30 mA
